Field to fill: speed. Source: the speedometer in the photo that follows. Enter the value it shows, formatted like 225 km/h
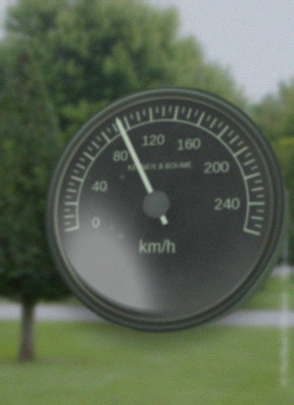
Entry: 95 km/h
